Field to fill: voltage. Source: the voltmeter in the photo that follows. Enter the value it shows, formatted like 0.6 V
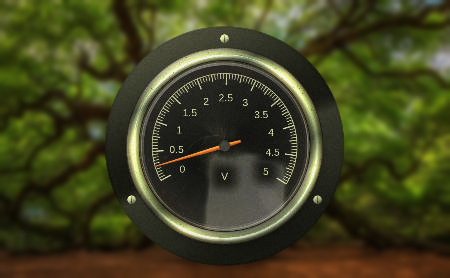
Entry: 0.25 V
